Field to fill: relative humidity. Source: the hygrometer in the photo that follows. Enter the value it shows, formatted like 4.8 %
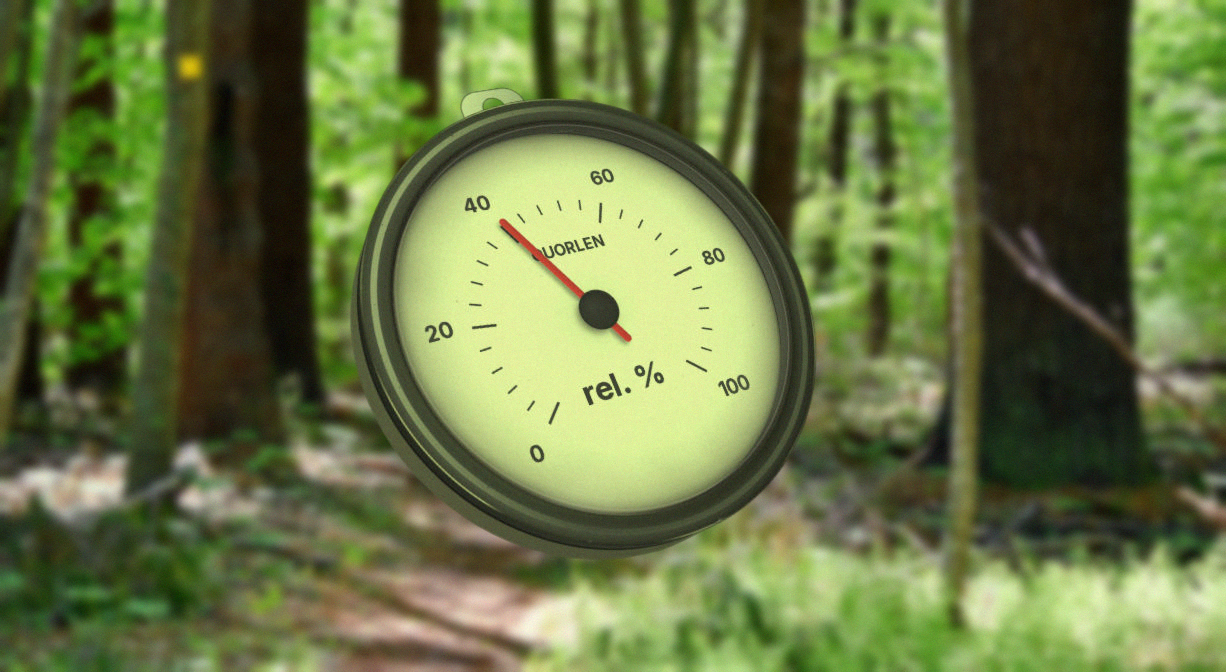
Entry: 40 %
